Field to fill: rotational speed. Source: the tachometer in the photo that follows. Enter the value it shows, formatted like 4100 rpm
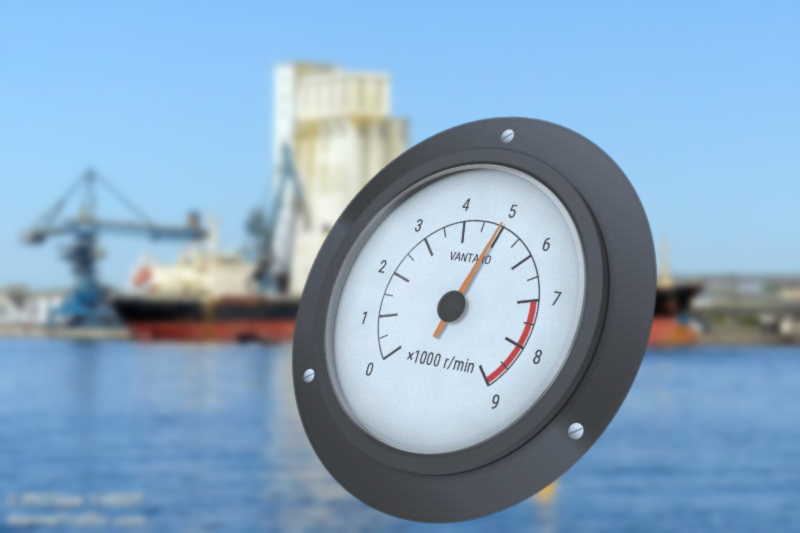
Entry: 5000 rpm
